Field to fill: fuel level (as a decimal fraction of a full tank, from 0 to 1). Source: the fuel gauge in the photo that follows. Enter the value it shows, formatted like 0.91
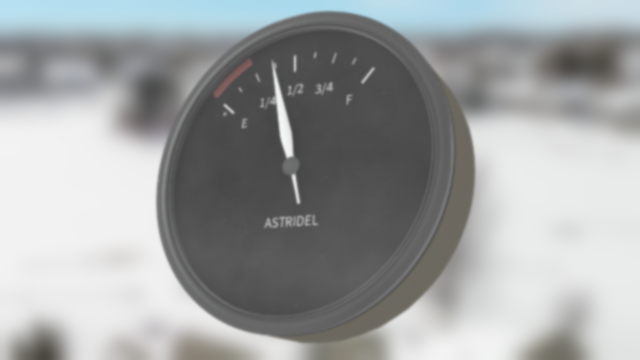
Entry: 0.375
